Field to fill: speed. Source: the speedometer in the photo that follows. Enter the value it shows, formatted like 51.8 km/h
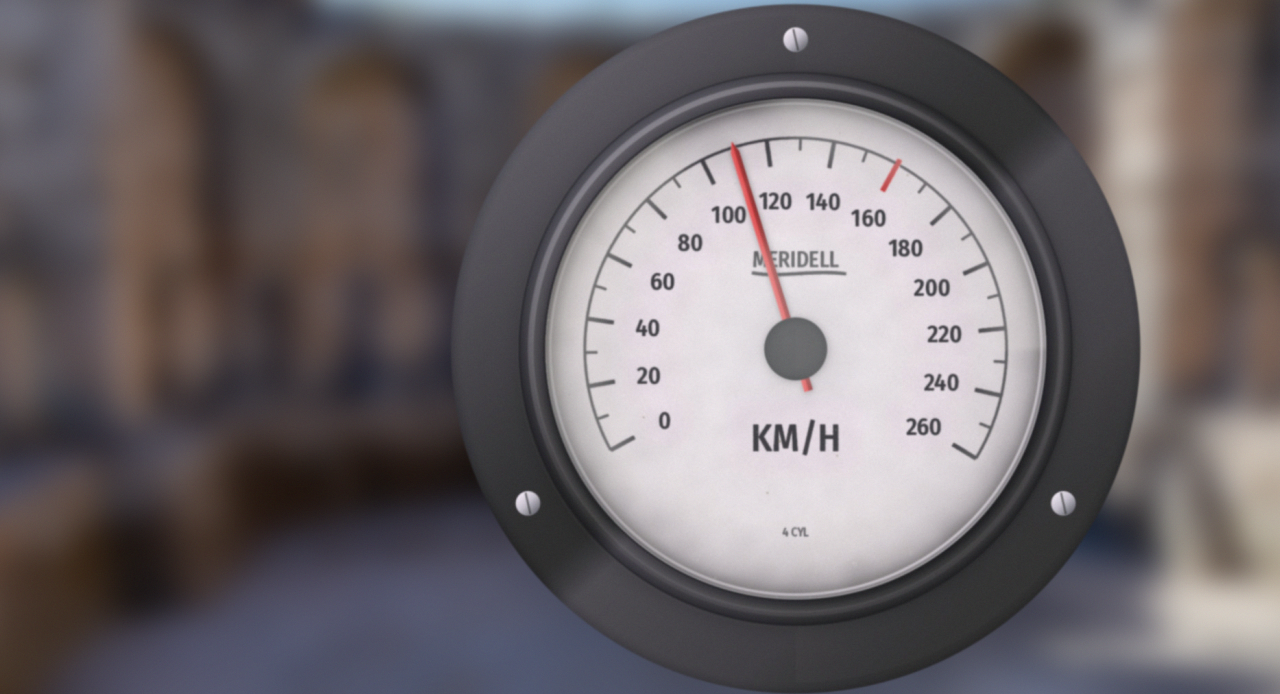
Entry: 110 km/h
